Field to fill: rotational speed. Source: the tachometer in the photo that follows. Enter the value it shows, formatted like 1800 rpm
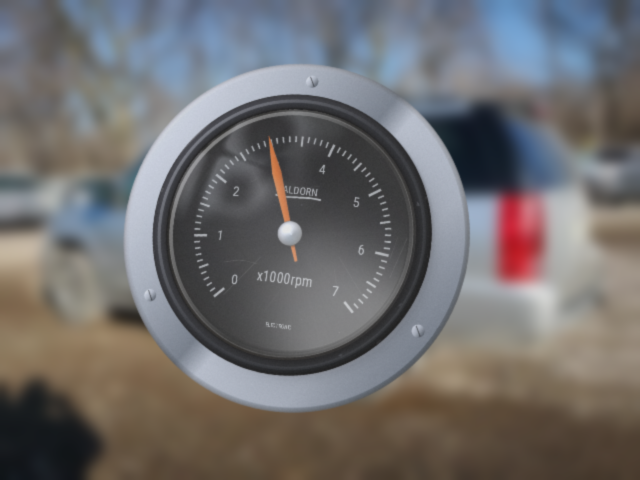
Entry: 3000 rpm
